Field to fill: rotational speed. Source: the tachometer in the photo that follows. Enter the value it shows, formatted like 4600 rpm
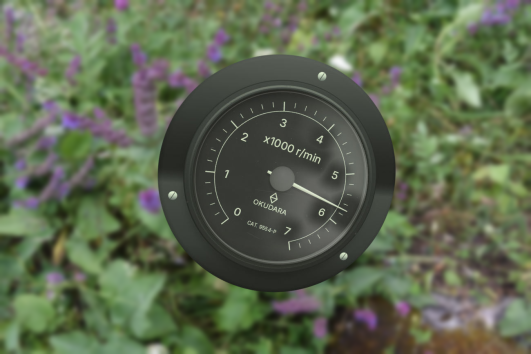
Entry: 5700 rpm
